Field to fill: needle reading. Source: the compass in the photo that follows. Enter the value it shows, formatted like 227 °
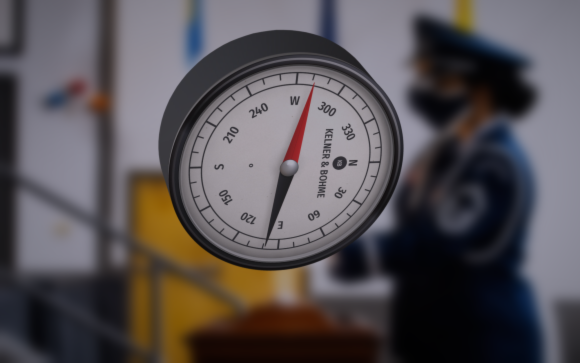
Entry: 280 °
